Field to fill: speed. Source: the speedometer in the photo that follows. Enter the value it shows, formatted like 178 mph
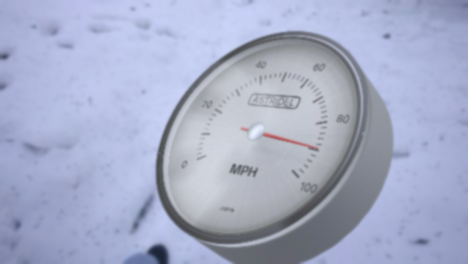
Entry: 90 mph
